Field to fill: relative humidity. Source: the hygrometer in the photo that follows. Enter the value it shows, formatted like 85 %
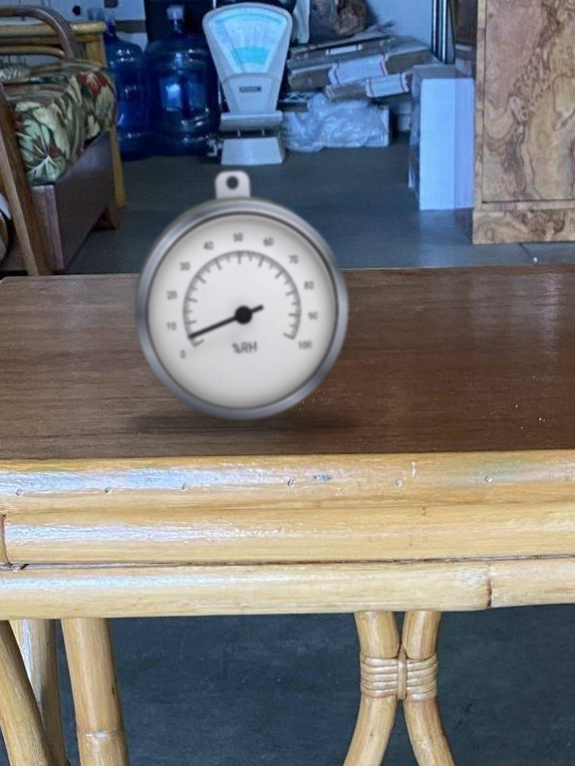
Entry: 5 %
